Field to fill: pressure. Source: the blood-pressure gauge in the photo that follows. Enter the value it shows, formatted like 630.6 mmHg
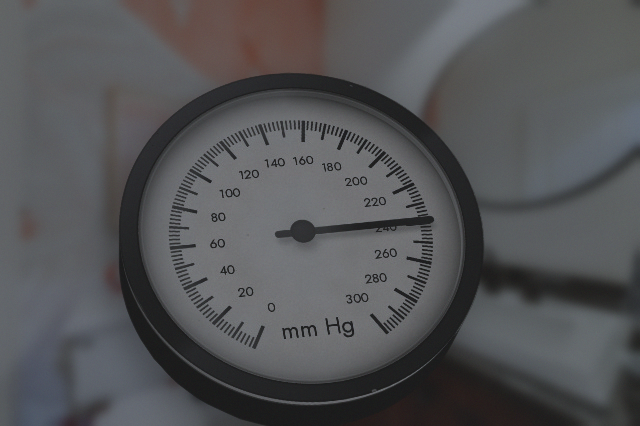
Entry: 240 mmHg
